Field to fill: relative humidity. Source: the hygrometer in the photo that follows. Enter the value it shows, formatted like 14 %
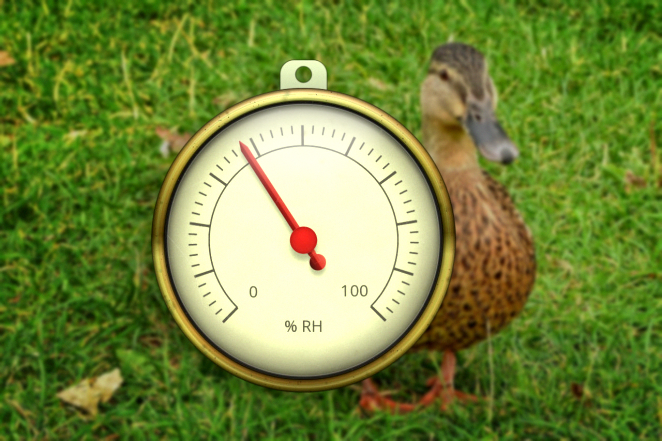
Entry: 38 %
